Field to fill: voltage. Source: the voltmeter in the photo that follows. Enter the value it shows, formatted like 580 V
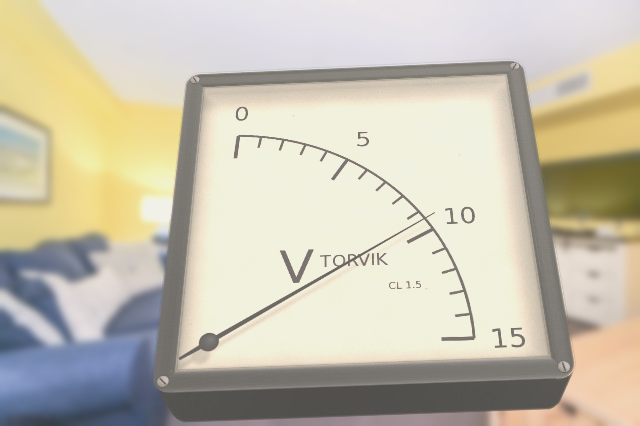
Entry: 9.5 V
